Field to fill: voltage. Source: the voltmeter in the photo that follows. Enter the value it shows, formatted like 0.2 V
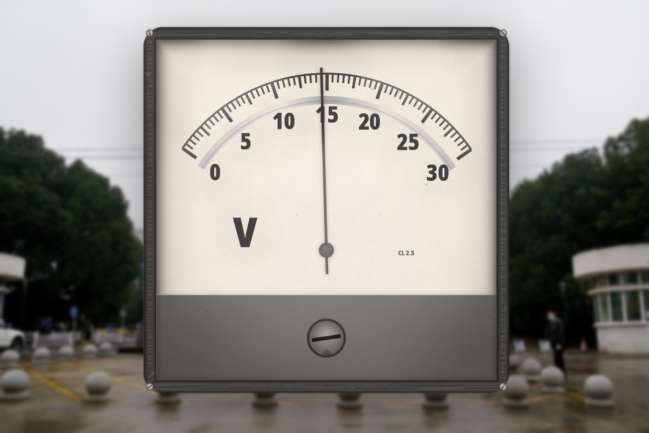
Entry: 14.5 V
